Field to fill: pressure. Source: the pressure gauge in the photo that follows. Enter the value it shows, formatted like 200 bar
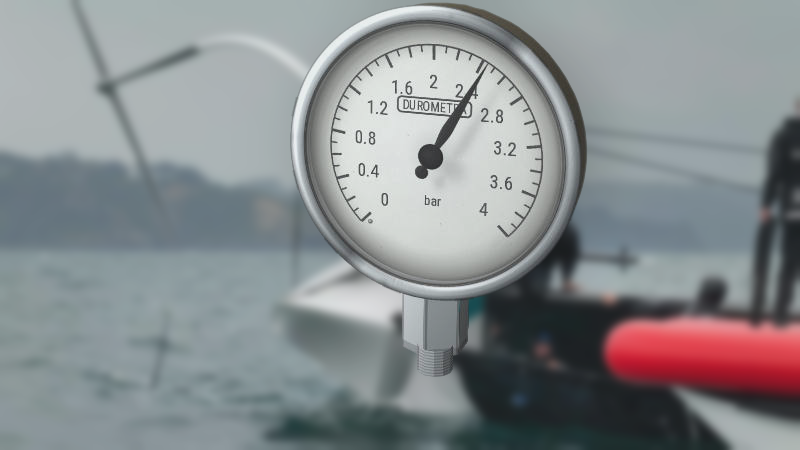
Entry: 2.45 bar
